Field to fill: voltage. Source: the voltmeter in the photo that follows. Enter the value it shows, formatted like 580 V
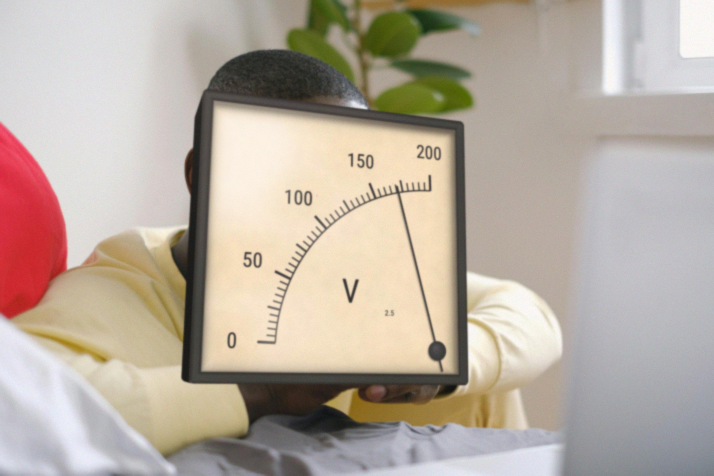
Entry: 170 V
